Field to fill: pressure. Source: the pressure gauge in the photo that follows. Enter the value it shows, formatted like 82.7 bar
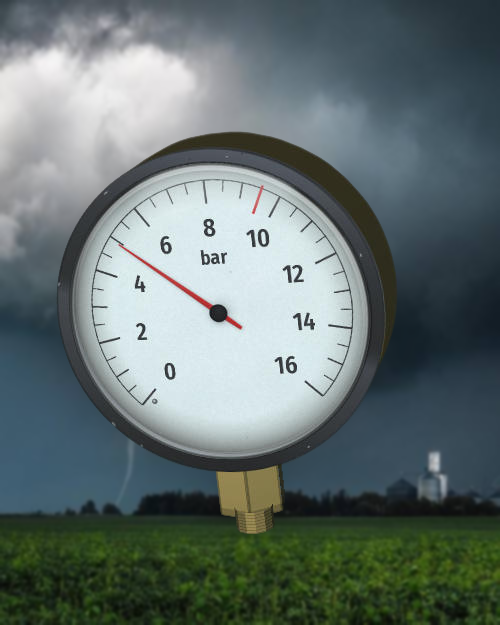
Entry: 5 bar
